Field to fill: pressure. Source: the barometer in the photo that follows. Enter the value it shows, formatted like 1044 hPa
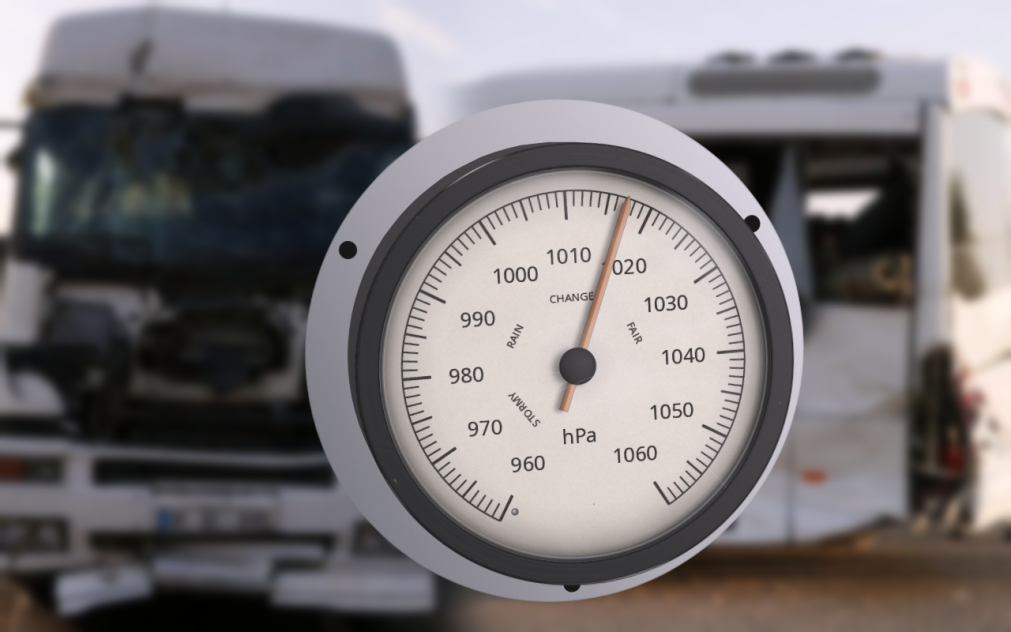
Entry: 1017 hPa
